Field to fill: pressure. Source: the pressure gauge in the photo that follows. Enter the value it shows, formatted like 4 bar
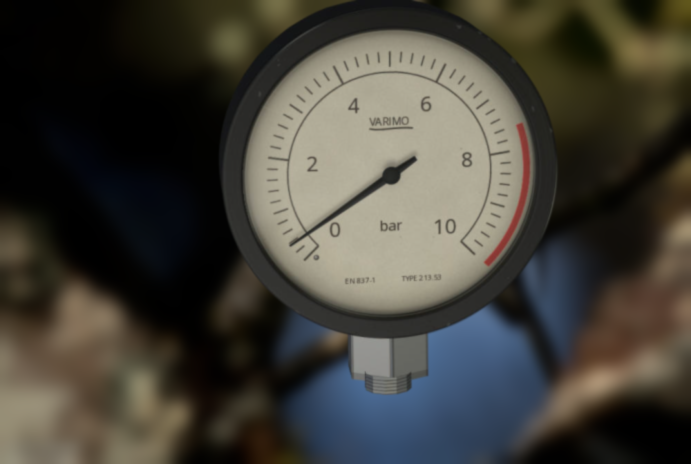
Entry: 0.4 bar
